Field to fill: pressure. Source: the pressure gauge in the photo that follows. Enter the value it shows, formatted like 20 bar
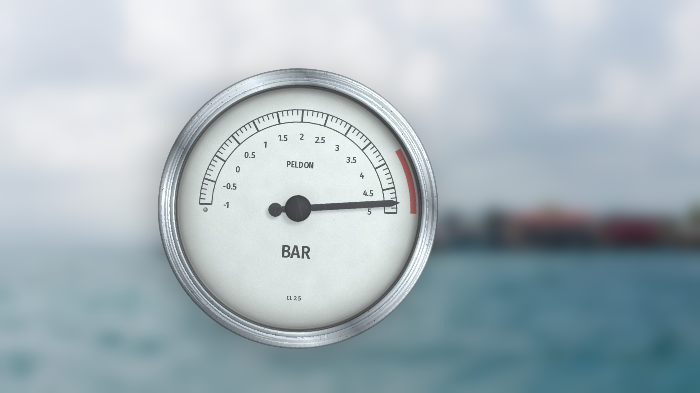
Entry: 4.8 bar
